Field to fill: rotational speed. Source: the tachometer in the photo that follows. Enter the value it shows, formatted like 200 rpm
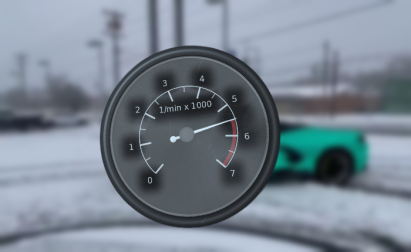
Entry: 5500 rpm
